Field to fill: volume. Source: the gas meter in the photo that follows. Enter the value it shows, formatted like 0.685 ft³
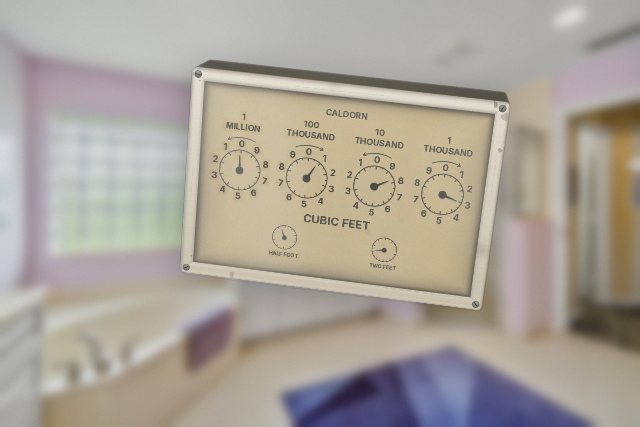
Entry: 8300 ft³
